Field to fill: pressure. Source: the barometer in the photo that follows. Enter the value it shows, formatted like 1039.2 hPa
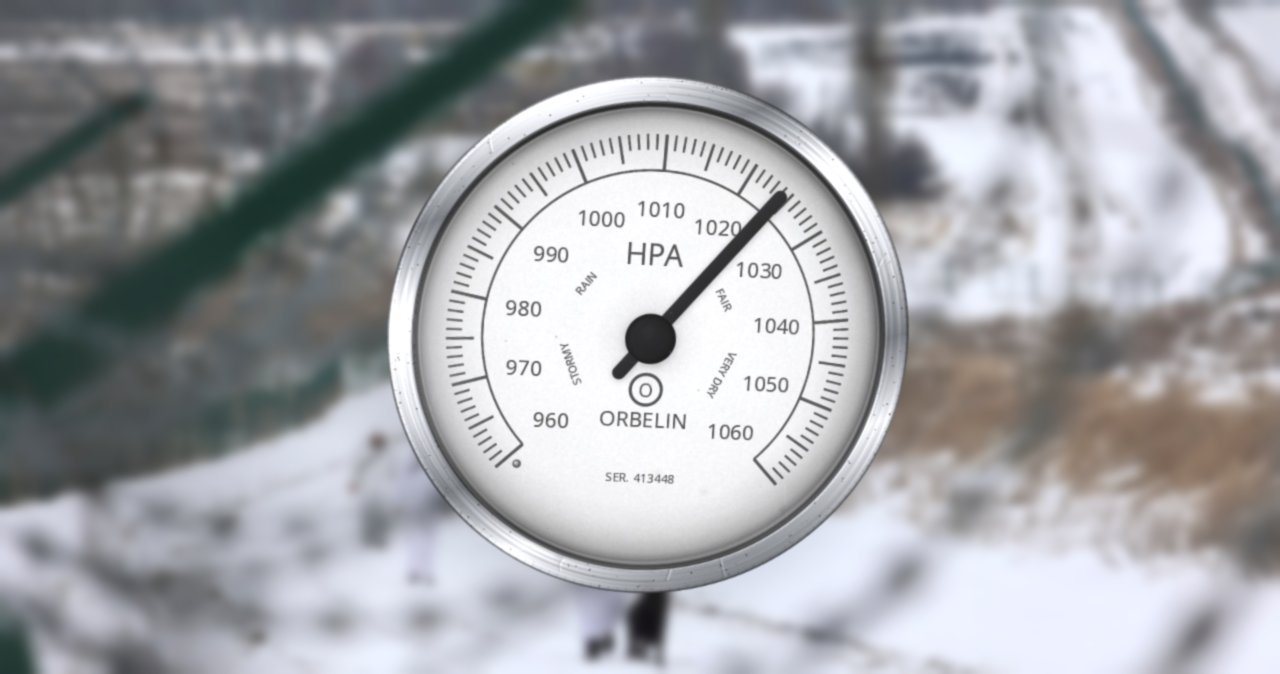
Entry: 1024 hPa
